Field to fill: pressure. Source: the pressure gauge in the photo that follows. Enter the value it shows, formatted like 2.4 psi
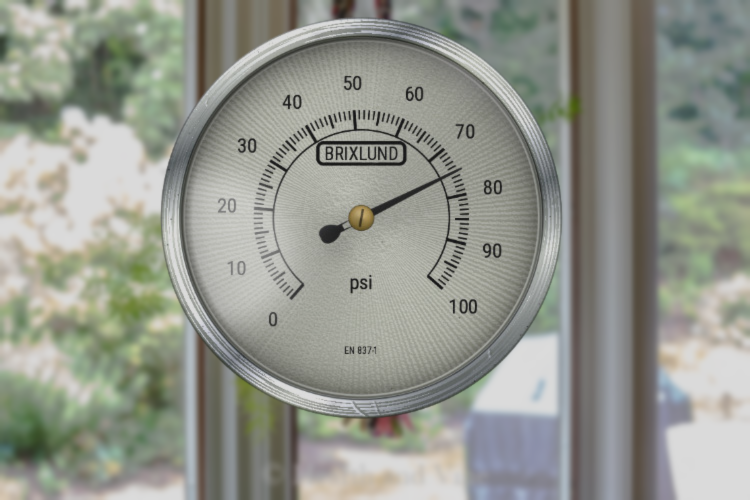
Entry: 75 psi
